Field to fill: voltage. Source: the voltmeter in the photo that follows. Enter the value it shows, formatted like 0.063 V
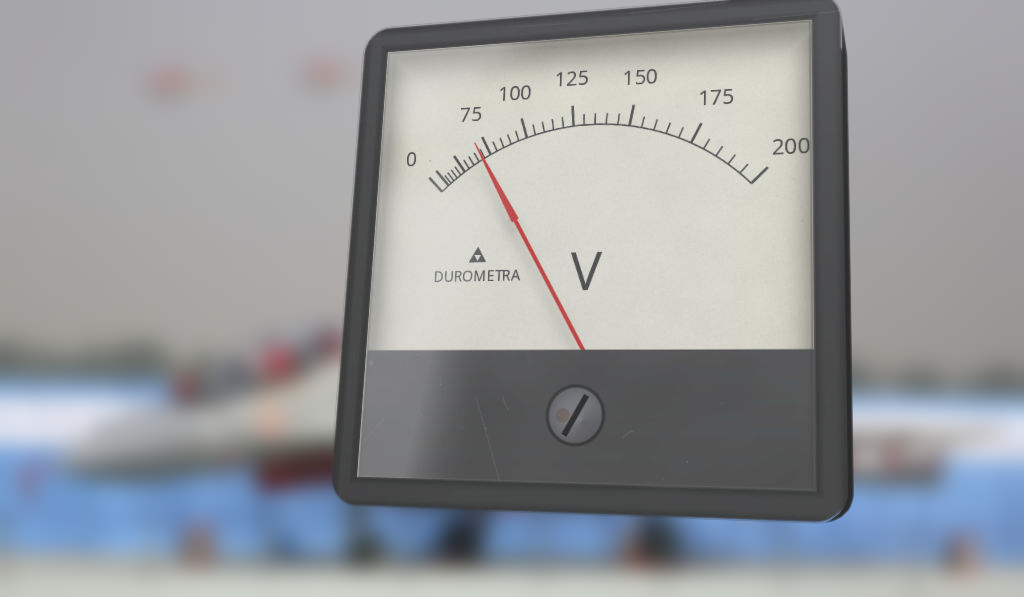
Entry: 70 V
